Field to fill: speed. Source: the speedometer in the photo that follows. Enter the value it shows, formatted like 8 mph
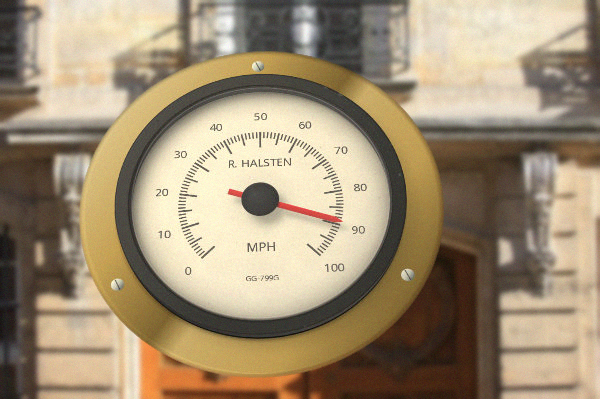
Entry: 90 mph
